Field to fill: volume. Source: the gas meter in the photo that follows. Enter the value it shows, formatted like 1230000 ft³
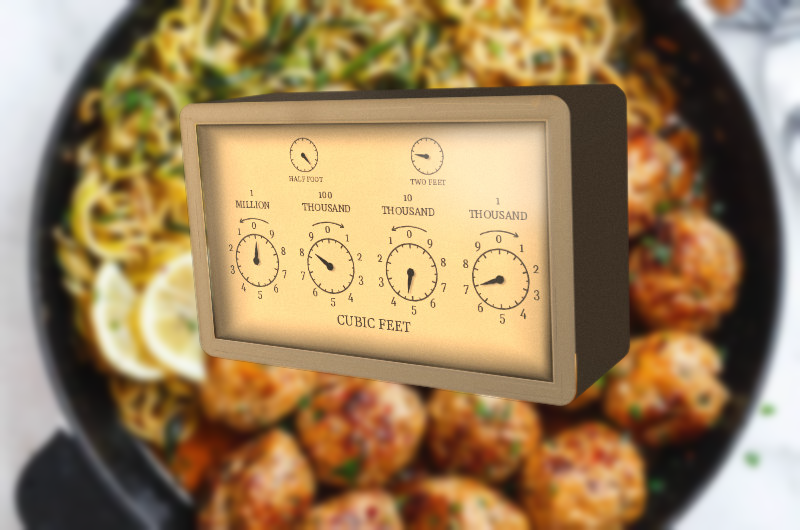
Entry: 984700 ft³
